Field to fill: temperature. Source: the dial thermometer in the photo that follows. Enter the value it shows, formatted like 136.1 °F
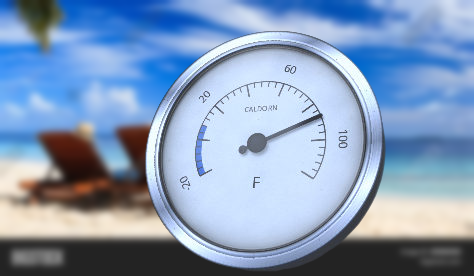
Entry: 88 °F
